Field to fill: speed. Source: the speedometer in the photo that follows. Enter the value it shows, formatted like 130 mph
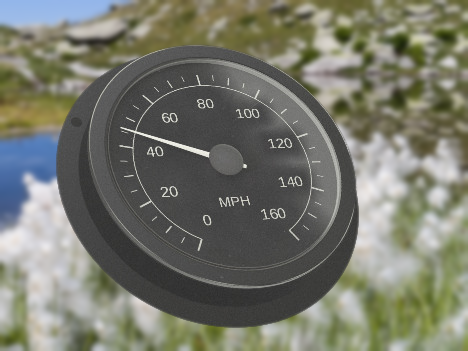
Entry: 45 mph
